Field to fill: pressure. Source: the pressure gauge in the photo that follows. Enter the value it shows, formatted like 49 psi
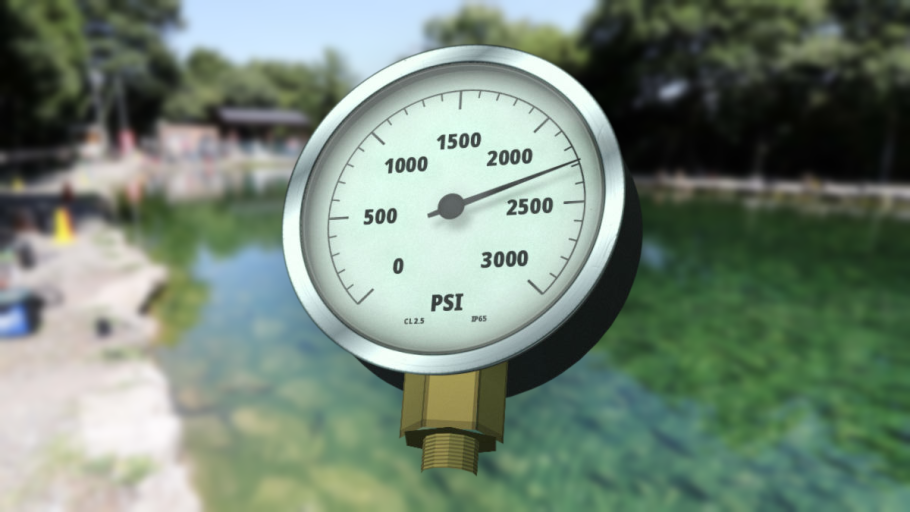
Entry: 2300 psi
